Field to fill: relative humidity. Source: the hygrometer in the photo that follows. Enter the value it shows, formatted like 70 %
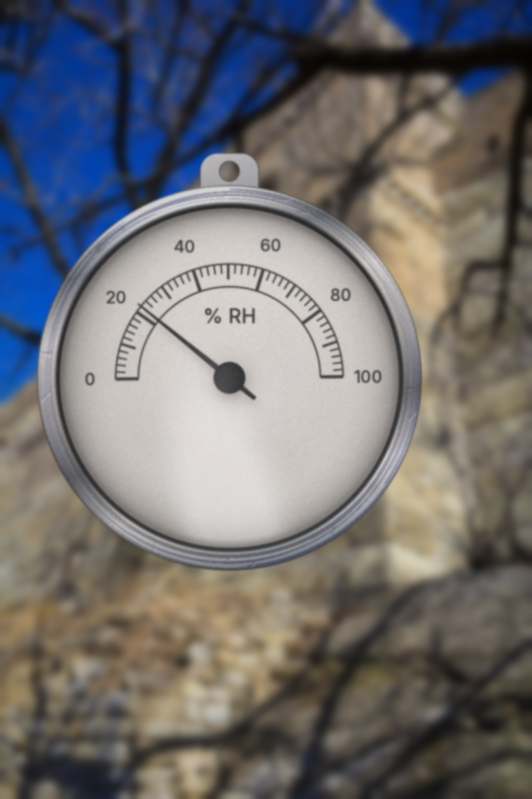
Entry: 22 %
